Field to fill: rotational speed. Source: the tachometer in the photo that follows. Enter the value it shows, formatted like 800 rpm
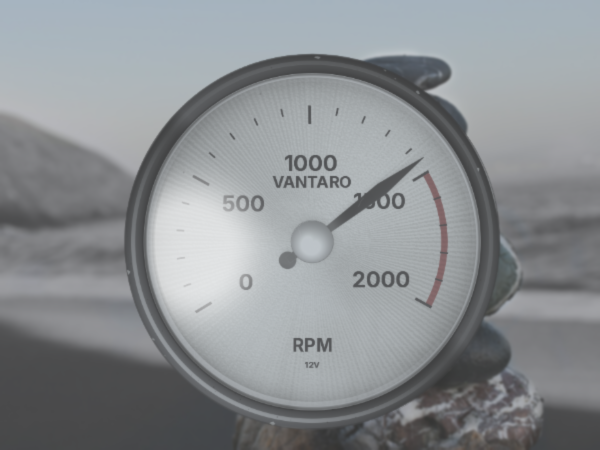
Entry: 1450 rpm
